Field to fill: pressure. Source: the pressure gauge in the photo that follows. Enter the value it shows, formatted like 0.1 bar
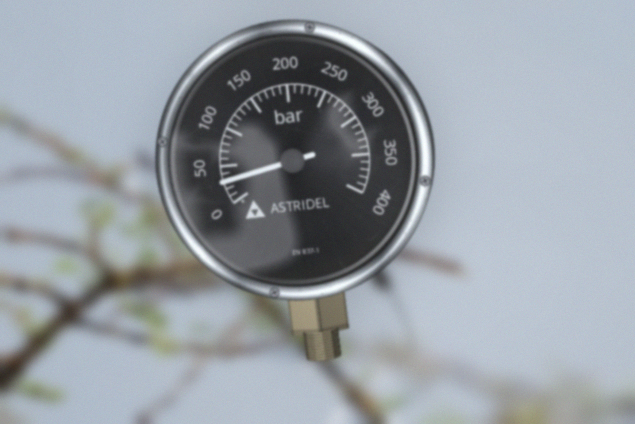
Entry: 30 bar
